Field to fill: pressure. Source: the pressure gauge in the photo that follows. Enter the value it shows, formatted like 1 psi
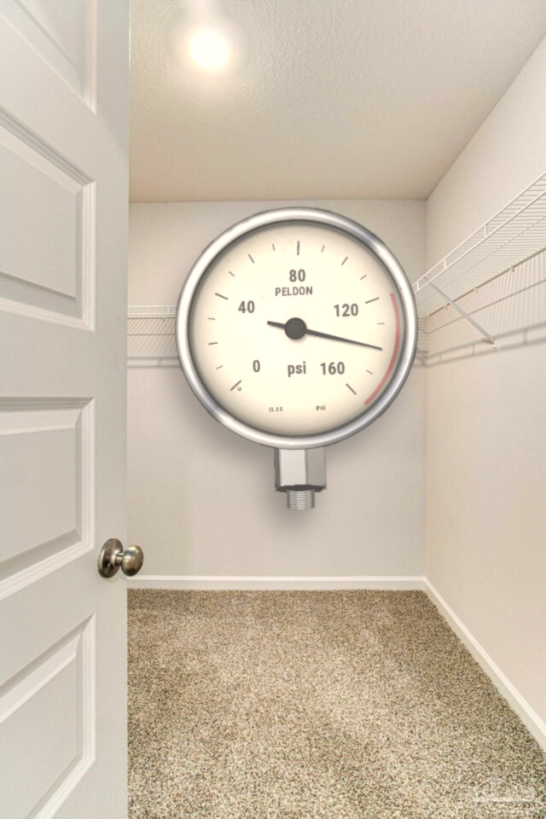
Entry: 140 psi
